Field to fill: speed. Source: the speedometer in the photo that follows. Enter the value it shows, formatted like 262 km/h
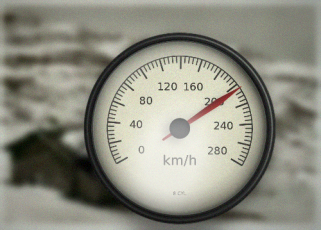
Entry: 204 km/h
